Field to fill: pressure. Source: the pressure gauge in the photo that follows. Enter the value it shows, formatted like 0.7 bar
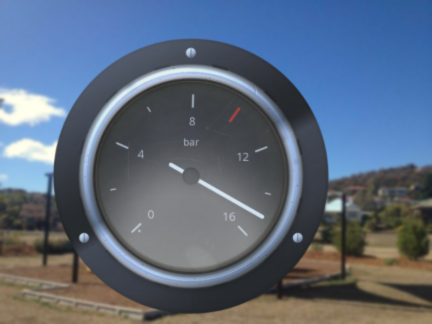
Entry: 15 bar
